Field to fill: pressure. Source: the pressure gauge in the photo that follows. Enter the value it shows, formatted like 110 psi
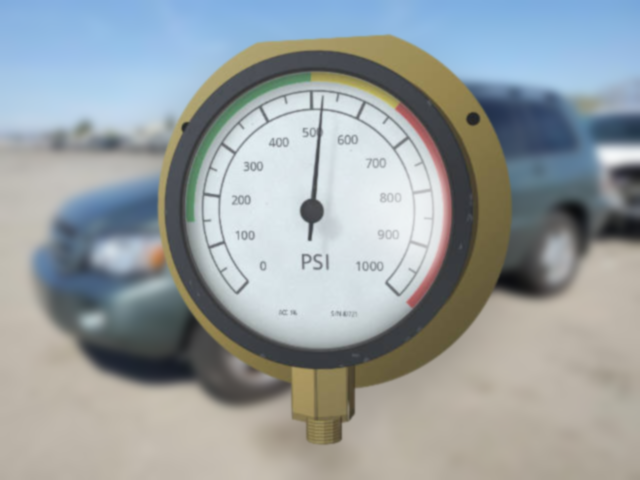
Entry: 525 psi
